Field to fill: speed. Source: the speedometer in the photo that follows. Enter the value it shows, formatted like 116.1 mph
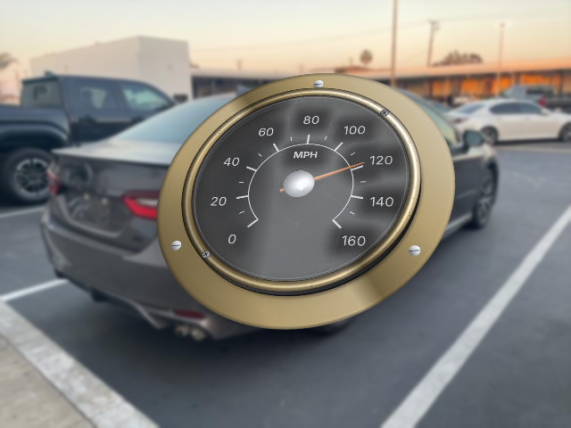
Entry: 120 mph
